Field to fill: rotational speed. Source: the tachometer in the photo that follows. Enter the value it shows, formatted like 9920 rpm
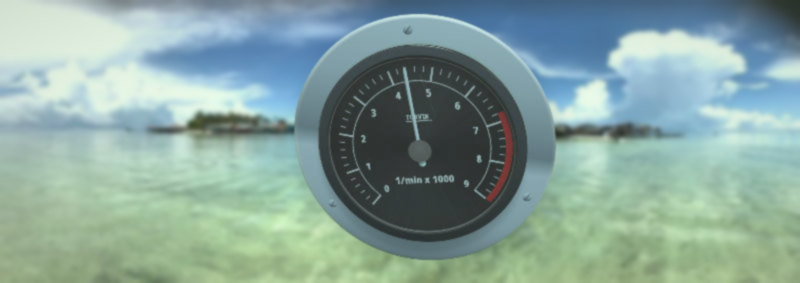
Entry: 4400 rpm
